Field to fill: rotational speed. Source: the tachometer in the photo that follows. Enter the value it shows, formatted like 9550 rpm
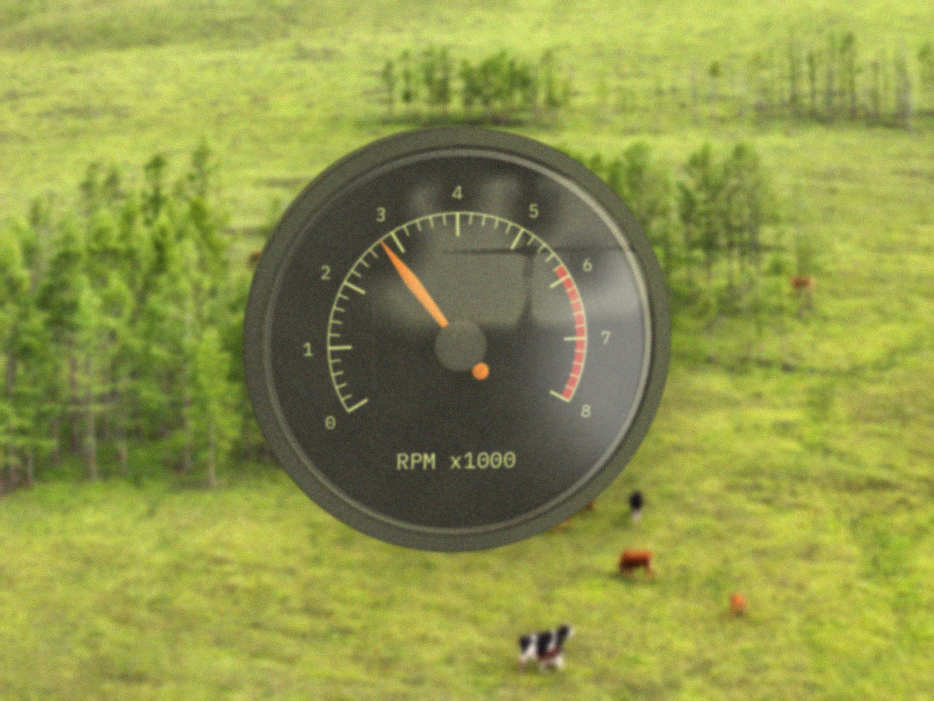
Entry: 2800 rpm
